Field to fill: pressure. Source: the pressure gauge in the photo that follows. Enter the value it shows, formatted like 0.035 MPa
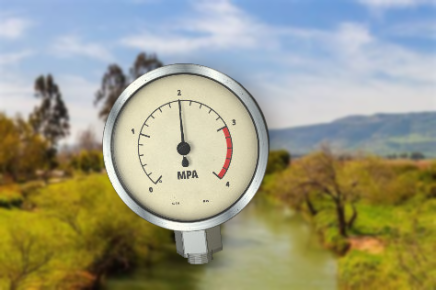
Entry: 2 MPa
